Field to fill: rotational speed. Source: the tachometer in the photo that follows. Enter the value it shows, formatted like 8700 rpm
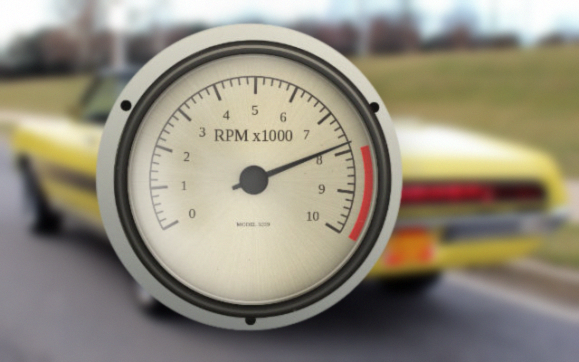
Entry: 7800 rpm
